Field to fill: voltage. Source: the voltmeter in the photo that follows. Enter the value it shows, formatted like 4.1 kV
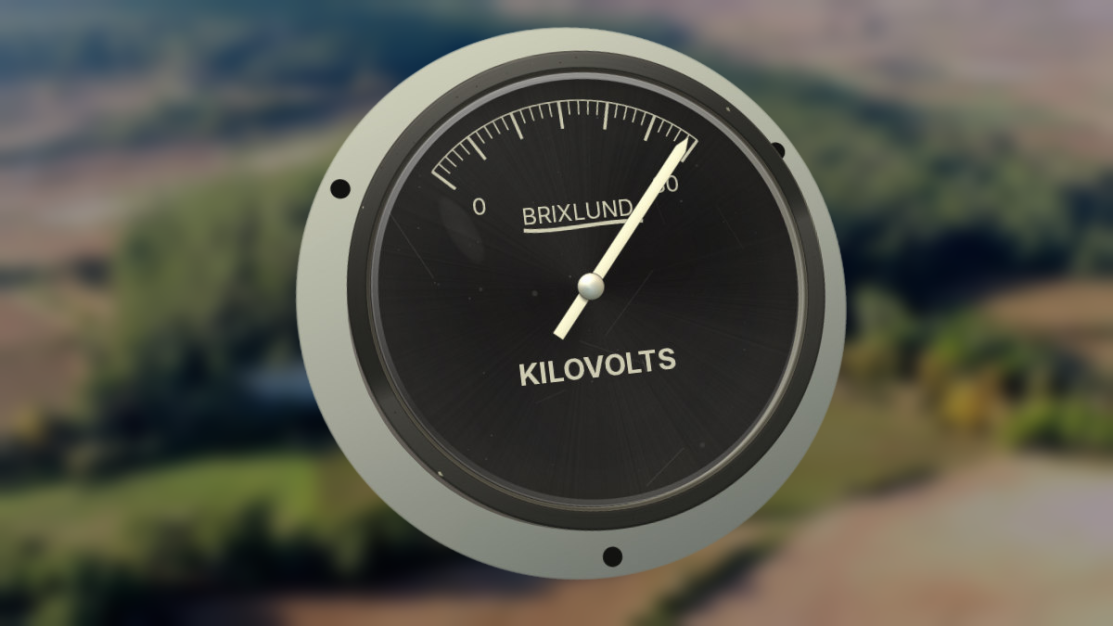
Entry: 29 kV
